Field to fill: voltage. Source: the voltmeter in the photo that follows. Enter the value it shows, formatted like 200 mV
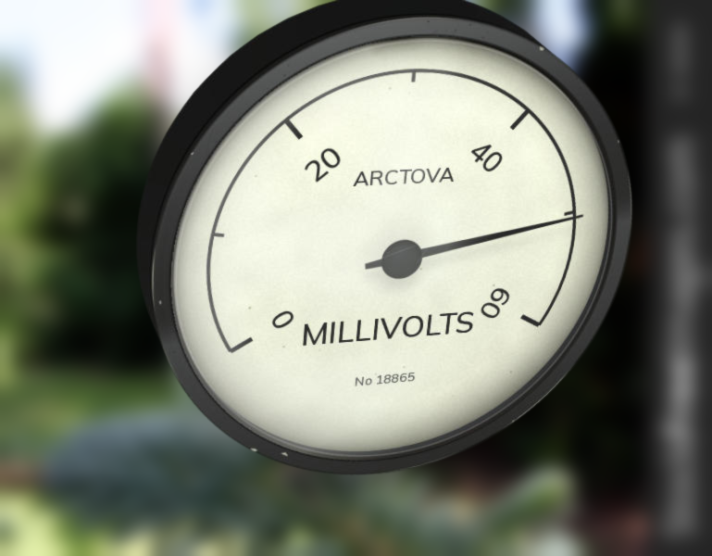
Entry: 50 mV
